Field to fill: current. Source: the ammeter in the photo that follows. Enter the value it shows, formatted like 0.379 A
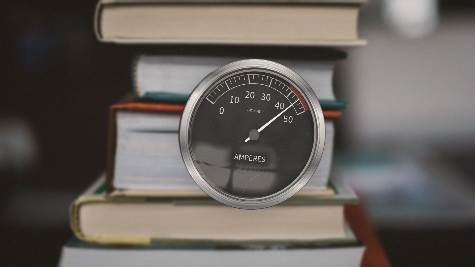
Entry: 44 A
